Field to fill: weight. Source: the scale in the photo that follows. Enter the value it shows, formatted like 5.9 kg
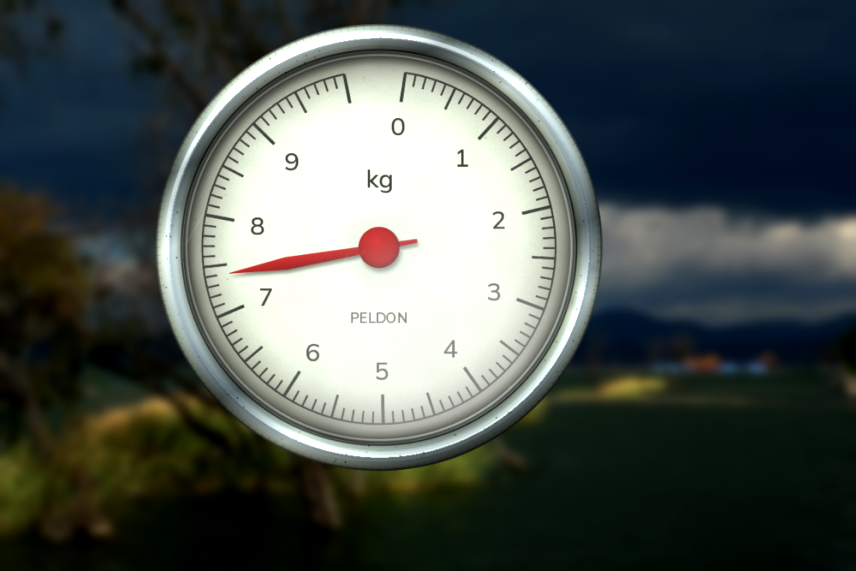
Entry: 7.4 kg
